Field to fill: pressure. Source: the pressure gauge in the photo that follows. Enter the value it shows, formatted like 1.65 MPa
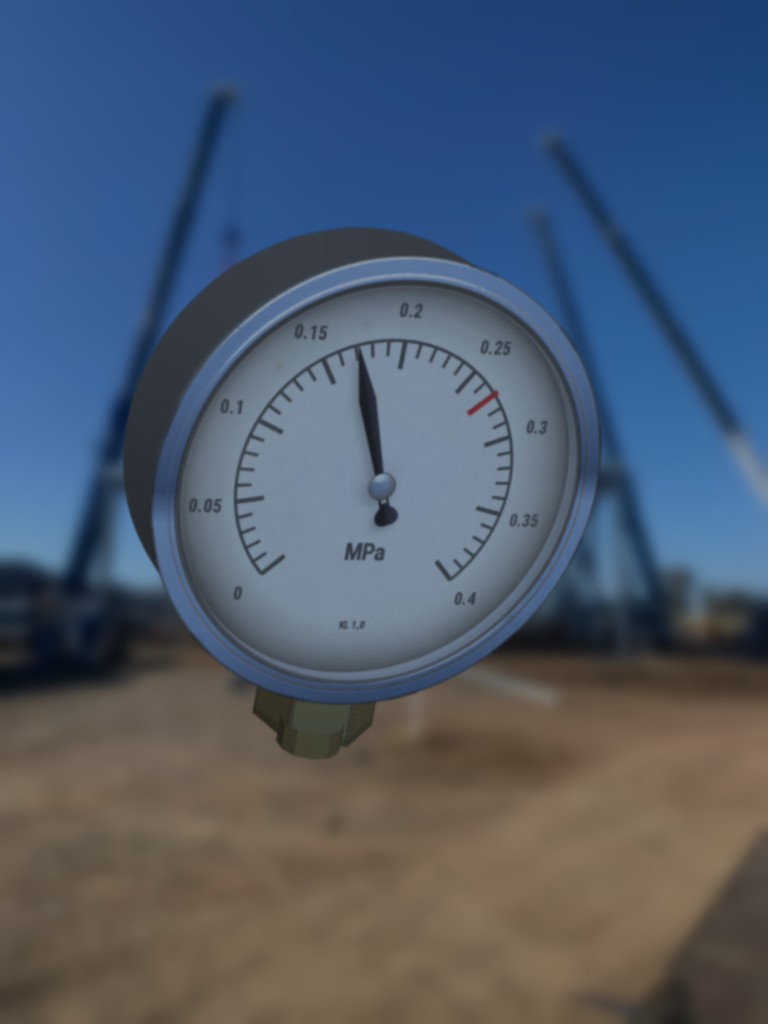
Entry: 0.17 MPa
